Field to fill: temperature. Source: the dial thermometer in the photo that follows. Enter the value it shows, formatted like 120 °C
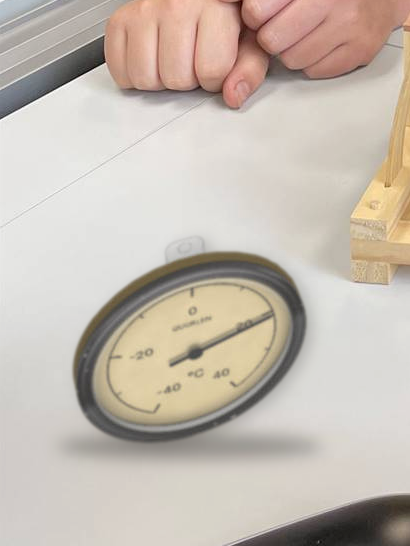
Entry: 20 °C
